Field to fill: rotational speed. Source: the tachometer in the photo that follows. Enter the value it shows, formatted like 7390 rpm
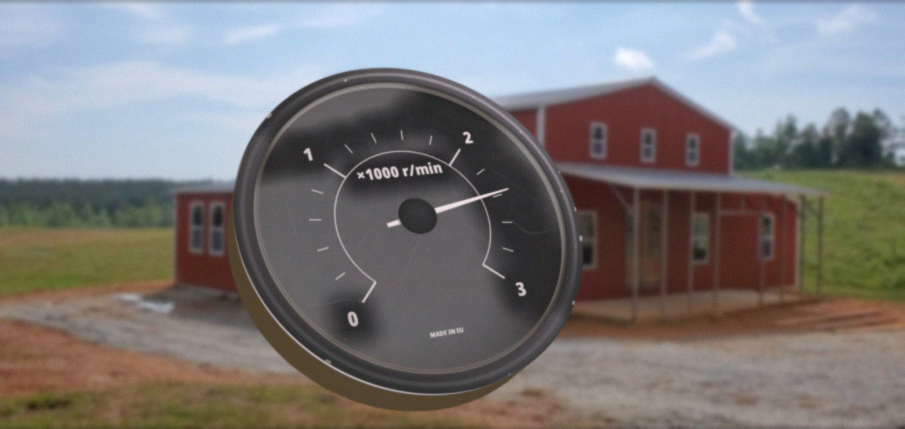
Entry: 2400 rpm
